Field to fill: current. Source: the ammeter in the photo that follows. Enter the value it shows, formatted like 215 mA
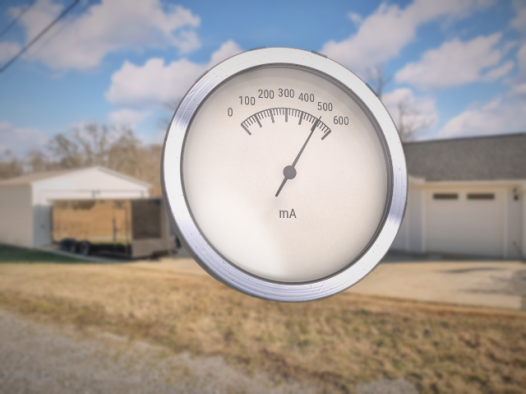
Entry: 500 mA
